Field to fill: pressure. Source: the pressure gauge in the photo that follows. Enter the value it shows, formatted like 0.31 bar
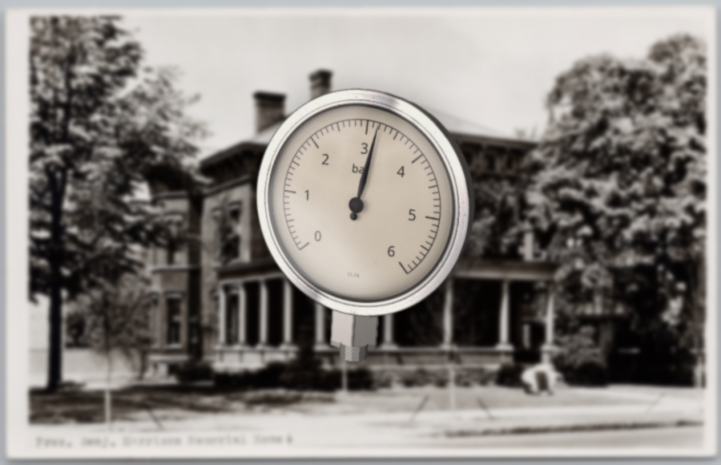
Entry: 3.2 bar
